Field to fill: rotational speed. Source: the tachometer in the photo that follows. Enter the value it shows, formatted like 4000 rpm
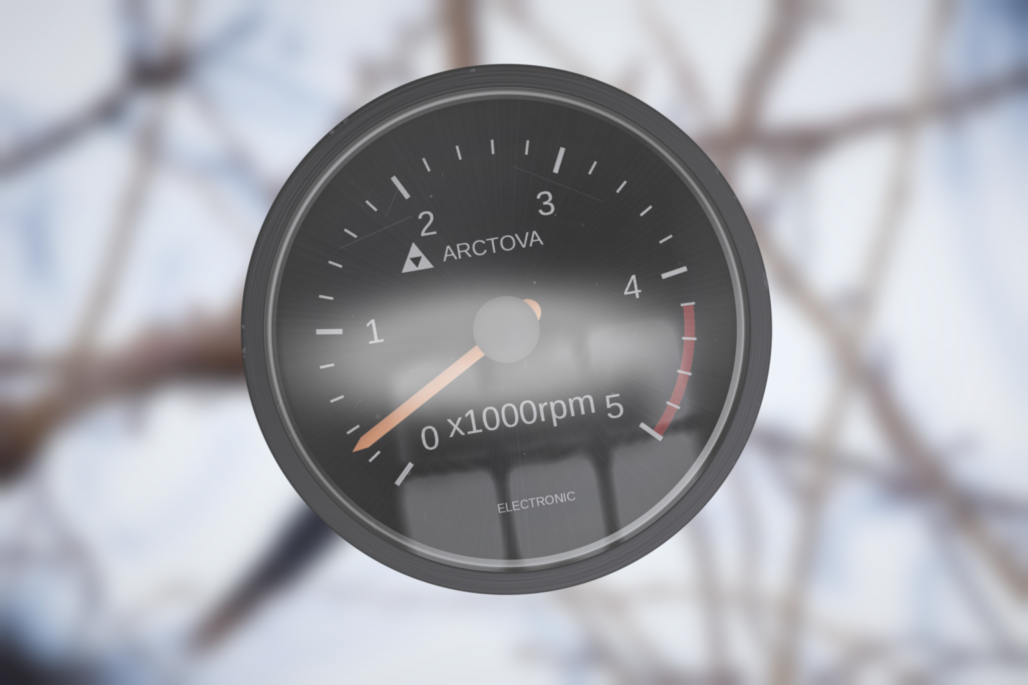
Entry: 300 rpm
